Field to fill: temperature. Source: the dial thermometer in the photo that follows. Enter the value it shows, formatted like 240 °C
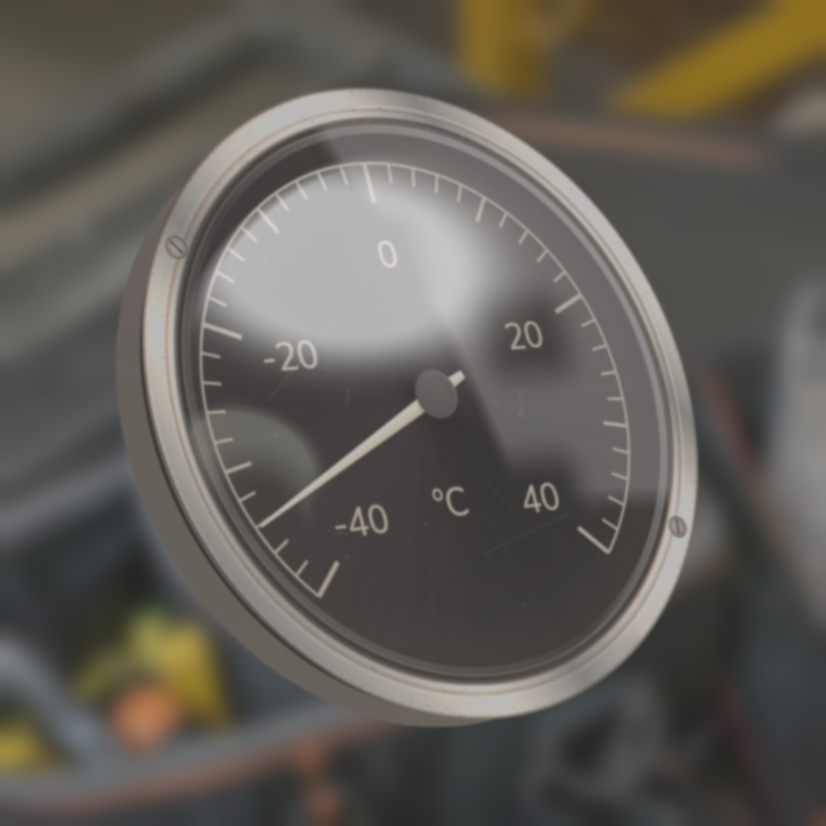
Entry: -34 °C
